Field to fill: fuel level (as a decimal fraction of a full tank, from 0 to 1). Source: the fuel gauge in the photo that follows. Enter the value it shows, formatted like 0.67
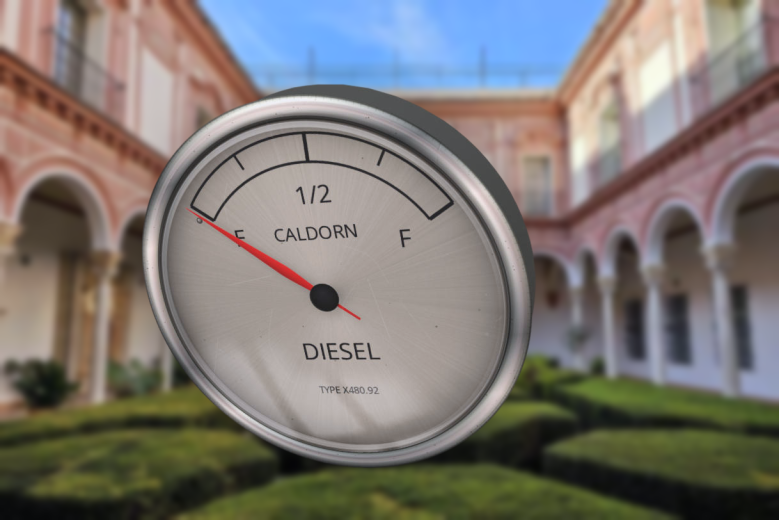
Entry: 0
